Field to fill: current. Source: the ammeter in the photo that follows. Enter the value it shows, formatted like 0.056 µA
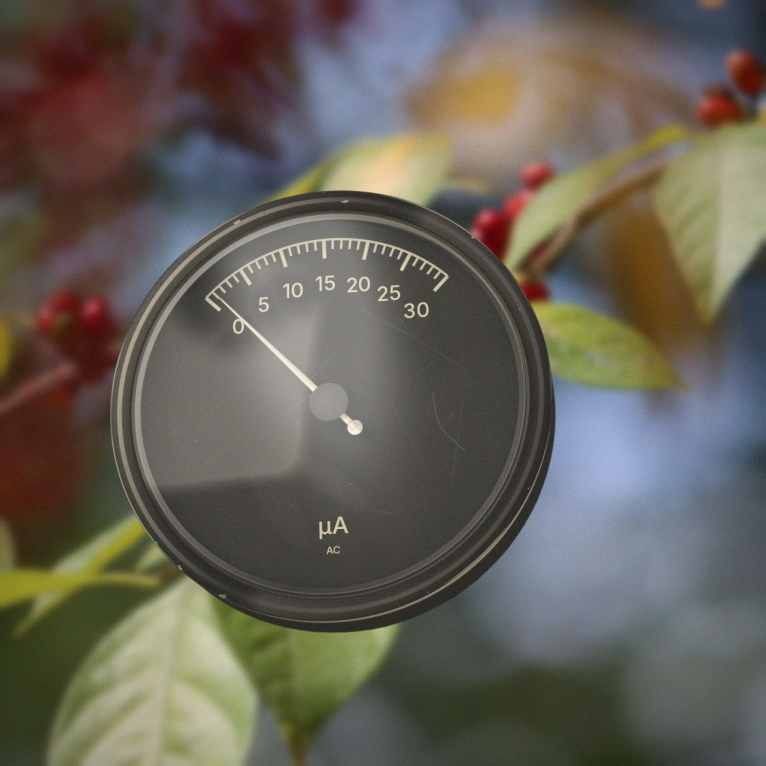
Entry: 1 µA
